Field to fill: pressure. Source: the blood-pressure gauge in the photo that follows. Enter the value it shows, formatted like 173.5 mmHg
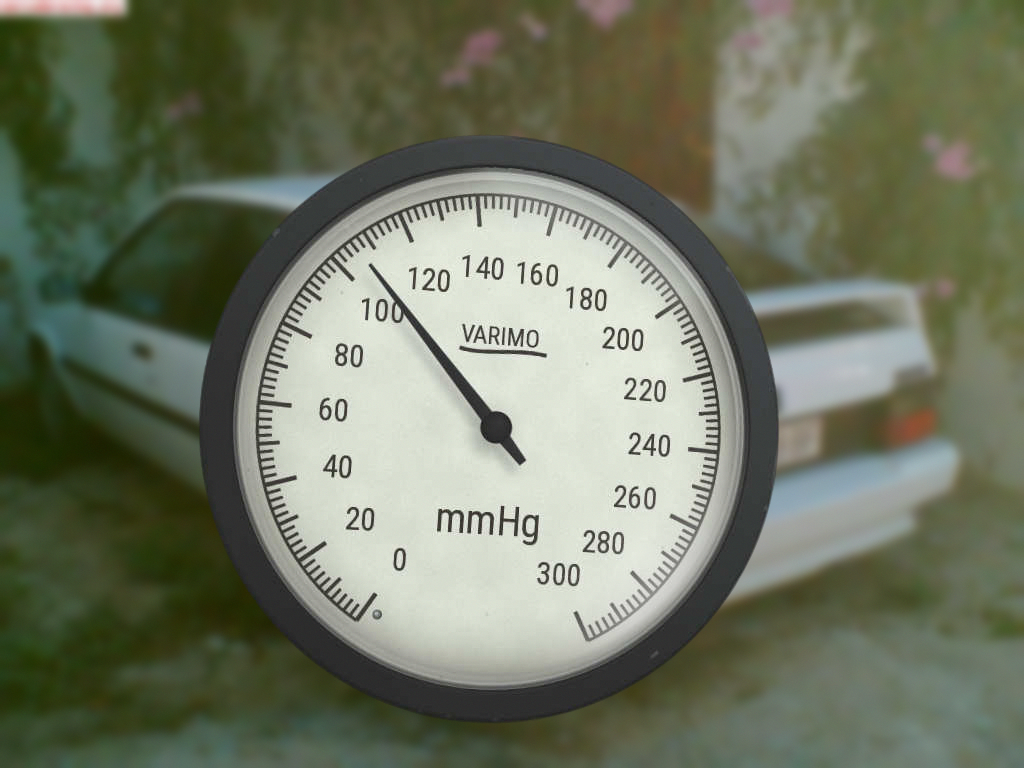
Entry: 106 mmHg
